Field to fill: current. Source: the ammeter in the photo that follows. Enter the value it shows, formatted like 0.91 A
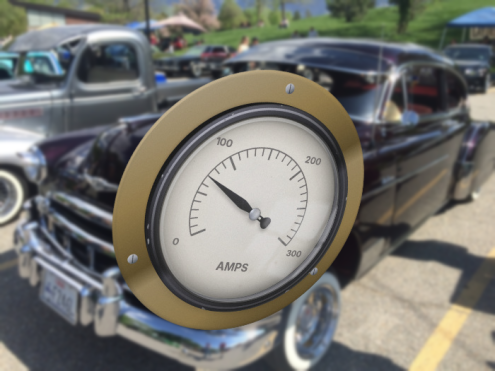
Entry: 70 A
